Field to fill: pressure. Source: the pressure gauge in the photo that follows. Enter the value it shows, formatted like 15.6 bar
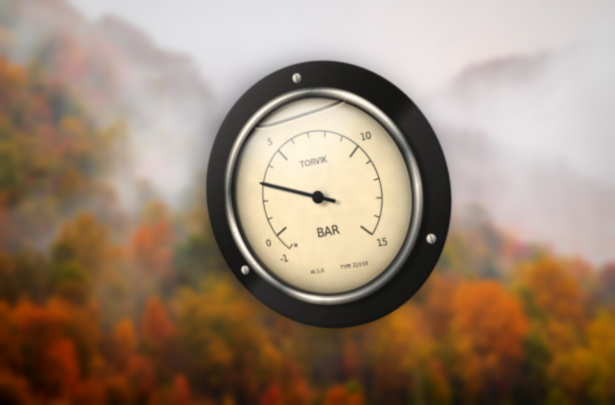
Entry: 3 bar
